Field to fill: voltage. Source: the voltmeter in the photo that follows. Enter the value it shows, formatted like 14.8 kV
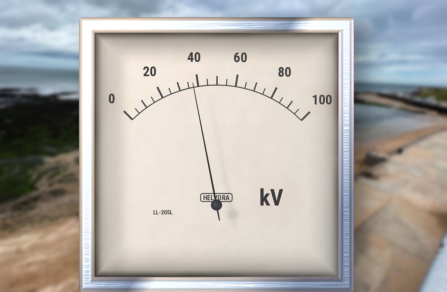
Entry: 37.5 kV
